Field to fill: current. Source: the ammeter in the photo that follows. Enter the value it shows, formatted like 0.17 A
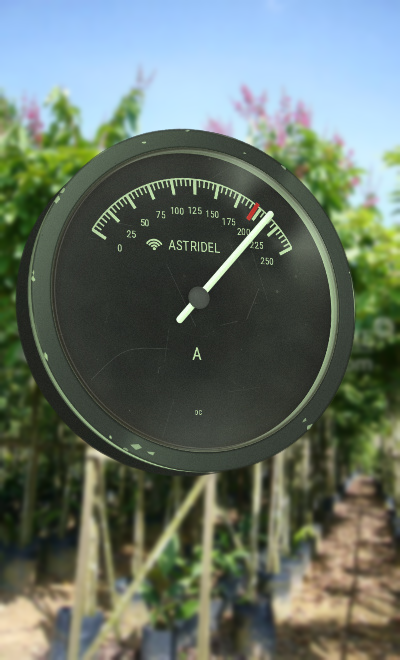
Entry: 210 A
